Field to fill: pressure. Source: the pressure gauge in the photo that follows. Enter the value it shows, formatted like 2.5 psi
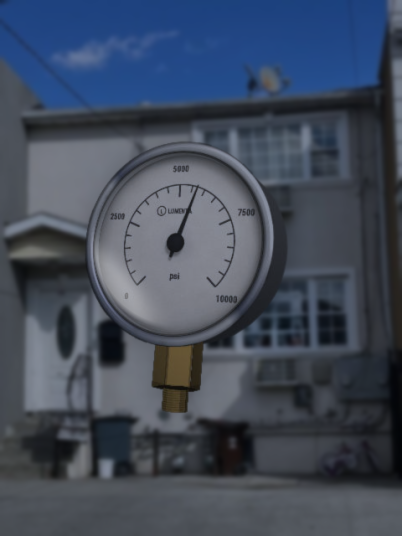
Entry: 5750 psi
